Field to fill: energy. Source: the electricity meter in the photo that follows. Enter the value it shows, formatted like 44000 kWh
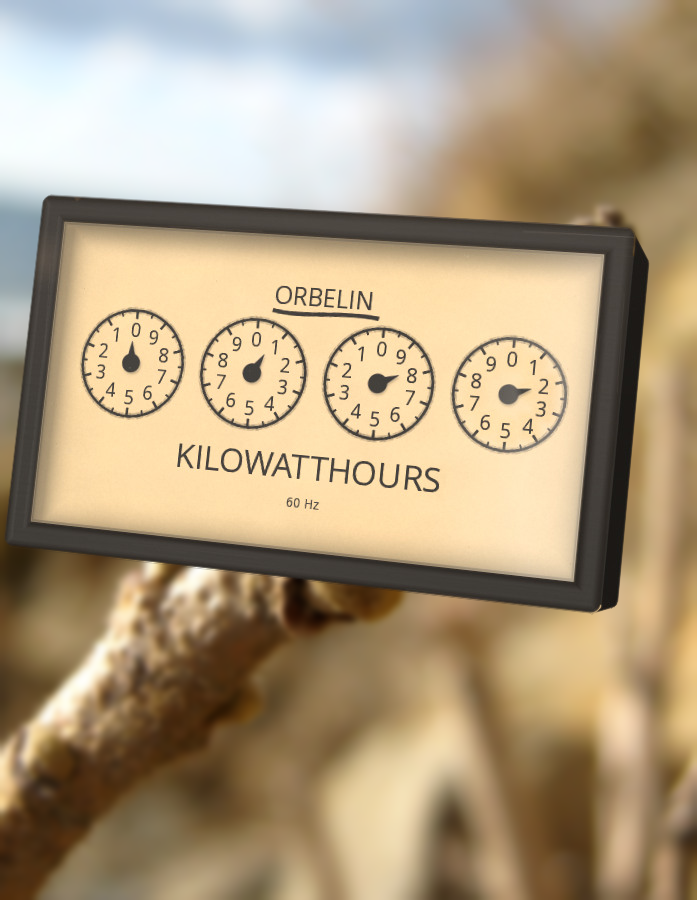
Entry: 82 kWh
